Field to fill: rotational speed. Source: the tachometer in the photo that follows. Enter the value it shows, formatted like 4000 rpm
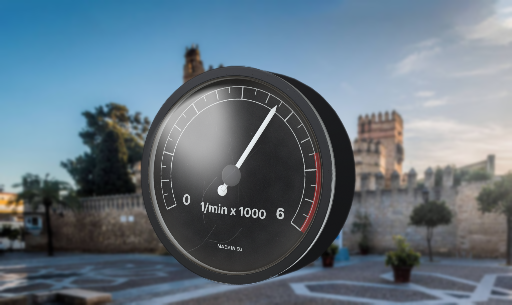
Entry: 3750 rpm
